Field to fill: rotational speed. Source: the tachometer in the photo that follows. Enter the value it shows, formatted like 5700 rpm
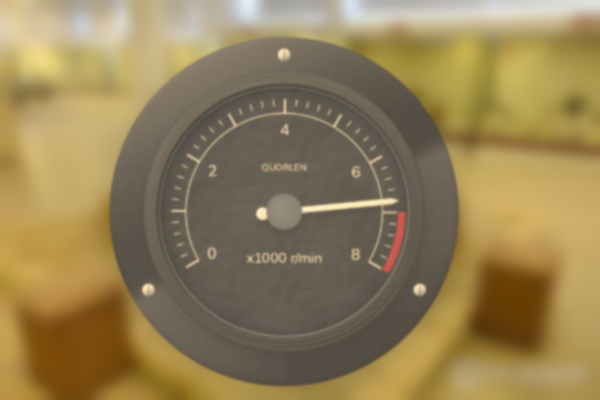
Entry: 6800 rpm
